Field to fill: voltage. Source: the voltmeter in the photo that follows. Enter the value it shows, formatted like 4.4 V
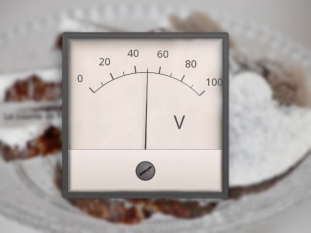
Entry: 50 V
